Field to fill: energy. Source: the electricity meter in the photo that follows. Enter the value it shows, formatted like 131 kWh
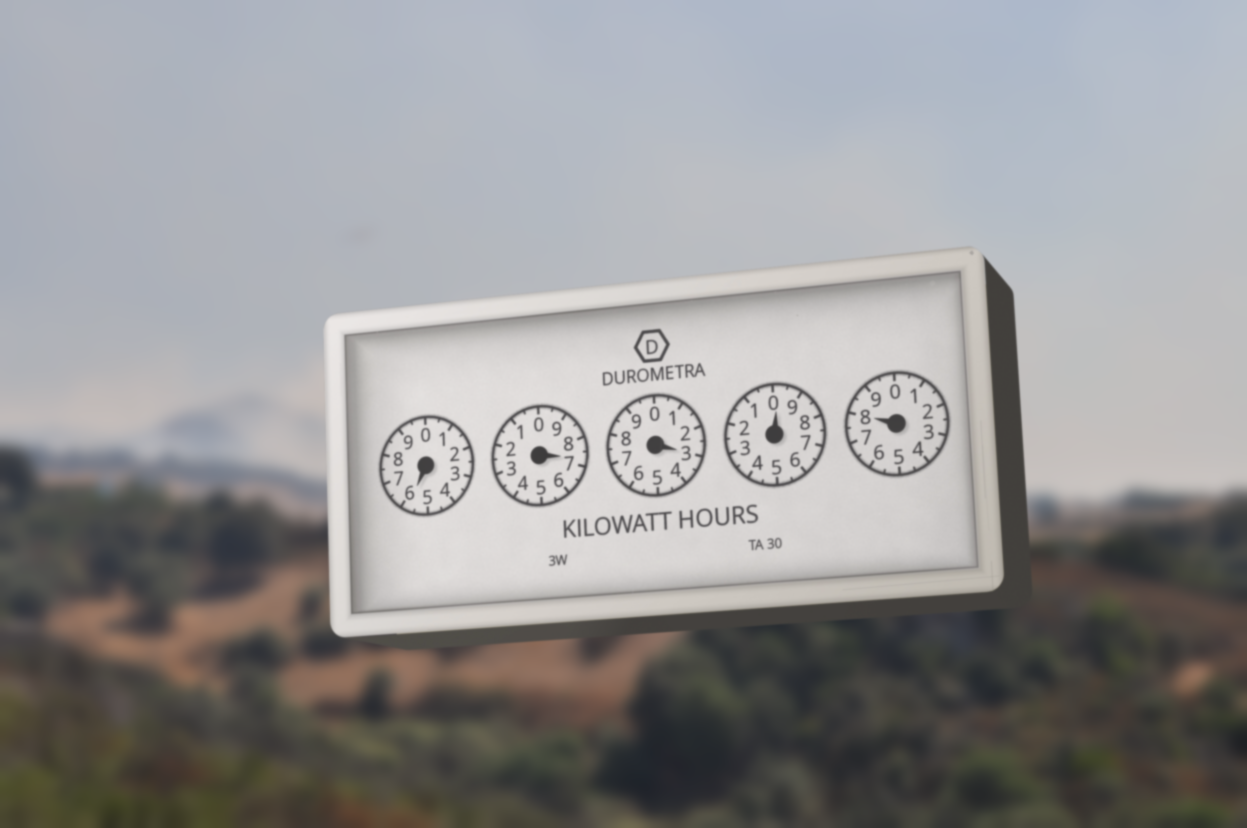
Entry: 57298 kWh
